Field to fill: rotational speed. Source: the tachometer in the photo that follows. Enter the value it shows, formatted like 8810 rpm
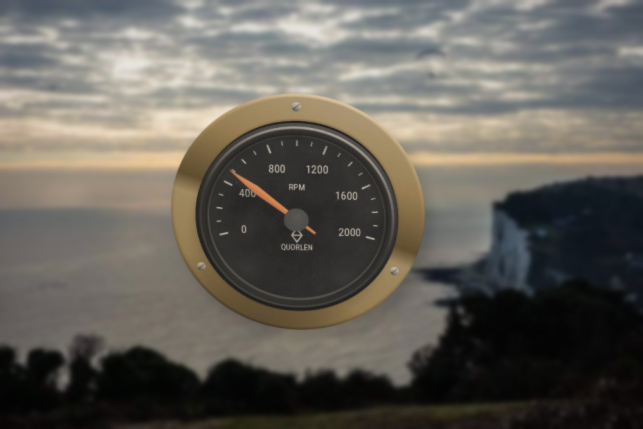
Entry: 500 rpm
